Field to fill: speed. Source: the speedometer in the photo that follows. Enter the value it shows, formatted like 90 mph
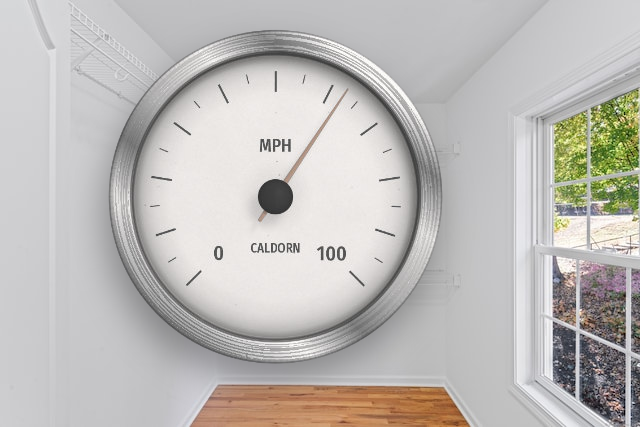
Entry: 62.5 mph
